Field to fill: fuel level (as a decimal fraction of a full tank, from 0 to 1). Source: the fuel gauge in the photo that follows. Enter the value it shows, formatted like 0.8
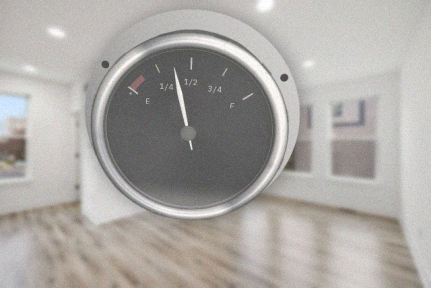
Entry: 0.375
